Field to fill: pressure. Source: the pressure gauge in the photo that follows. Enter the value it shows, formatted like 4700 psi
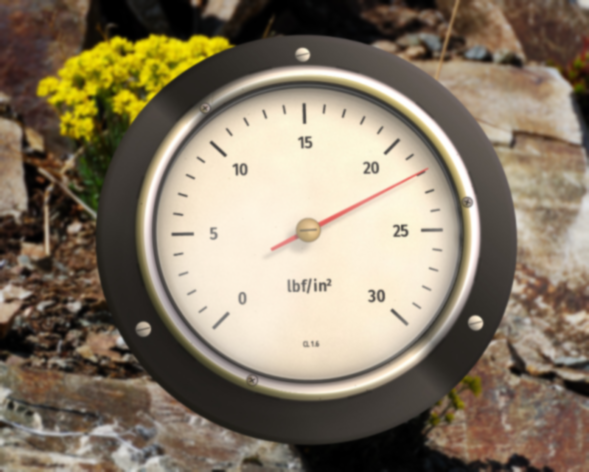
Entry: 22 psi
